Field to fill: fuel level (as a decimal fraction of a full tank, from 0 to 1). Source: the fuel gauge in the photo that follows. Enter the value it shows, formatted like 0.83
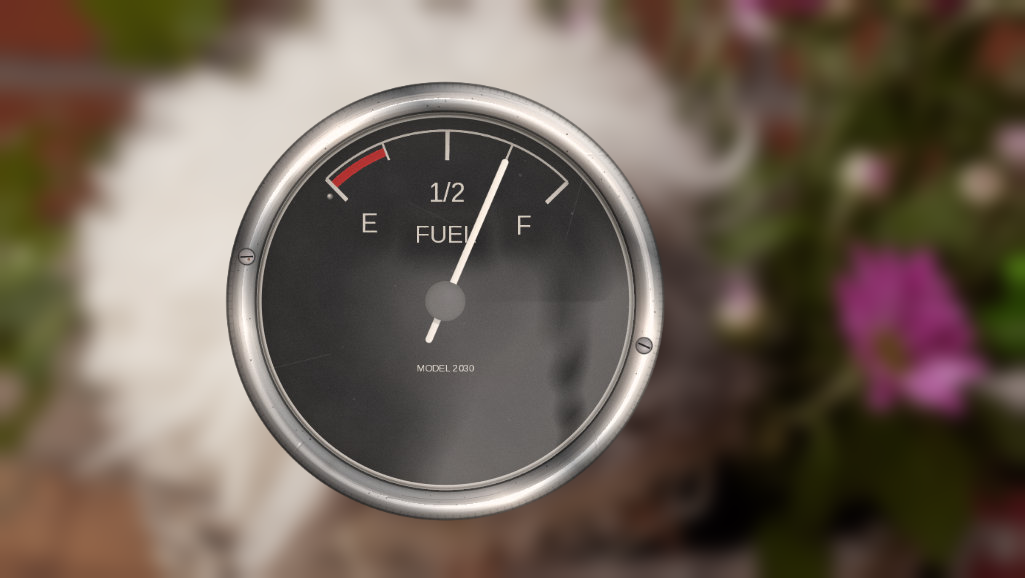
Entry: 0.75
